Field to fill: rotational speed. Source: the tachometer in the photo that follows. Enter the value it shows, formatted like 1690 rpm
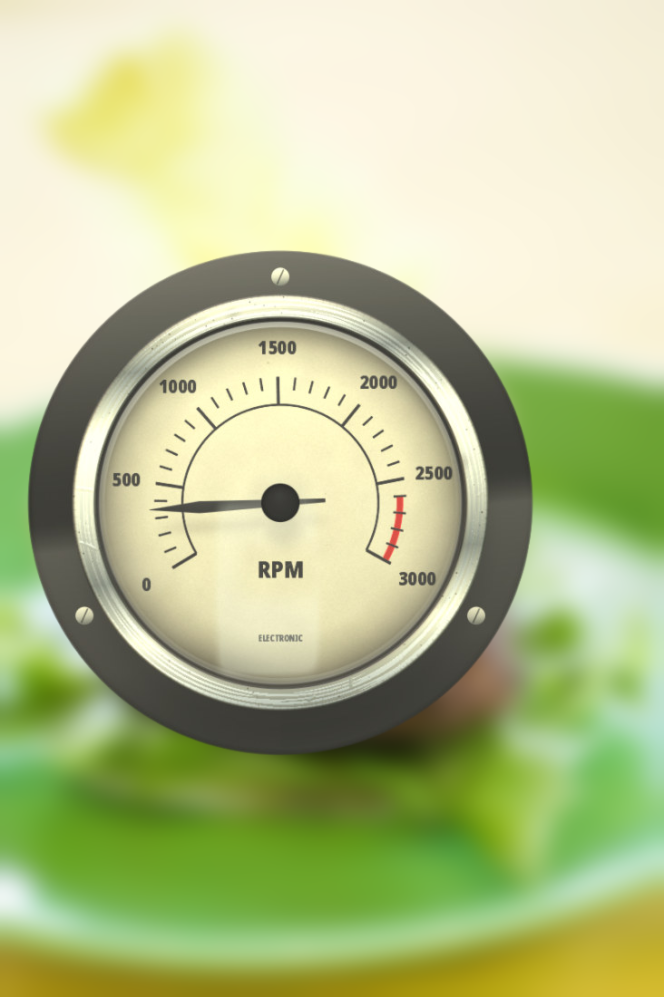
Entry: 350 rpm
